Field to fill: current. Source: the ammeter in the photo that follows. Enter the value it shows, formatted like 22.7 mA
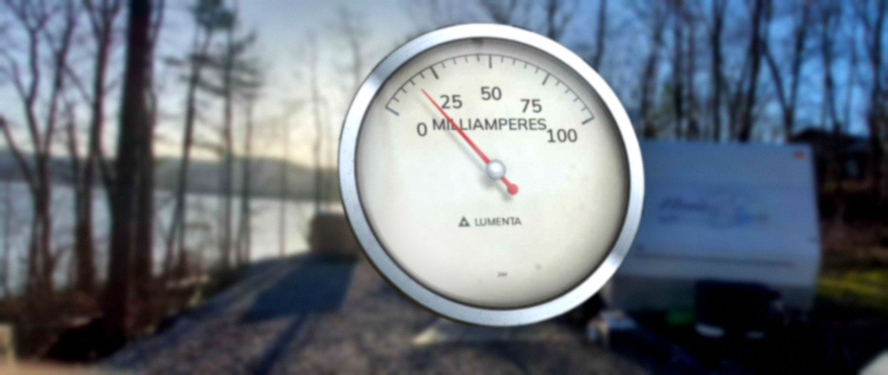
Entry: 15 mA
